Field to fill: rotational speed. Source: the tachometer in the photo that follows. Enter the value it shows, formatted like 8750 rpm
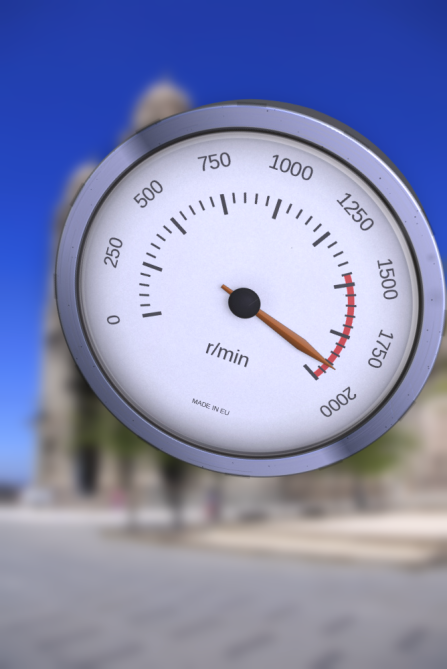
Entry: 1900 rpm
